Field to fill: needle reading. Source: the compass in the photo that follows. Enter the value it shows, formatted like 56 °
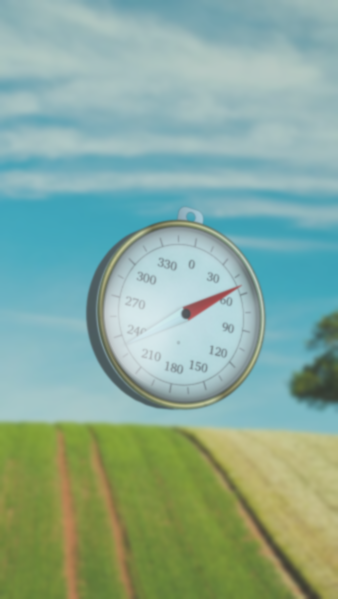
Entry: 52.5 °
